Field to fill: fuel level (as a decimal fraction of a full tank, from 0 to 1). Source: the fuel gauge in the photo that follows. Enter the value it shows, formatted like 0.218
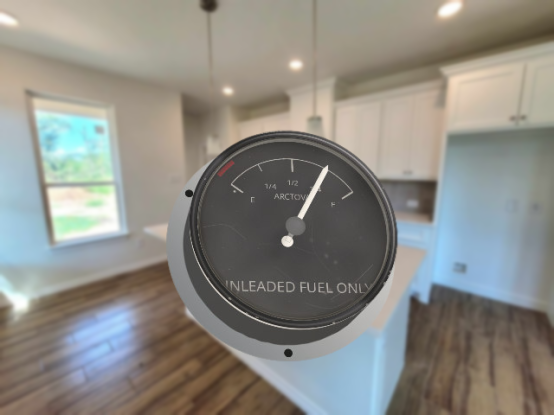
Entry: 0.75
